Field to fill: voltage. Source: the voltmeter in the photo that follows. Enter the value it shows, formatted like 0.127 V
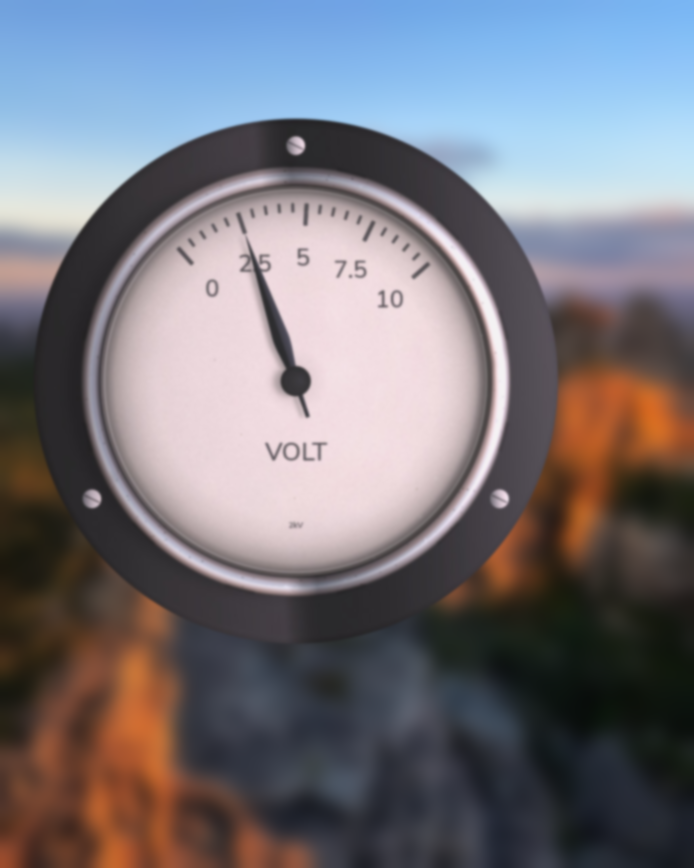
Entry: 2.5 V
